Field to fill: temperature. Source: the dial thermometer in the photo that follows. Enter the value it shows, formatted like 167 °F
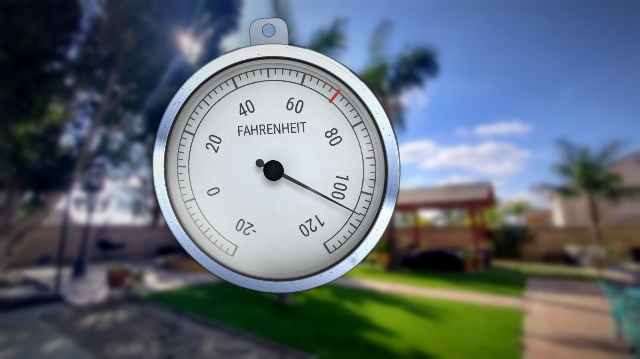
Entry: 106 °F
